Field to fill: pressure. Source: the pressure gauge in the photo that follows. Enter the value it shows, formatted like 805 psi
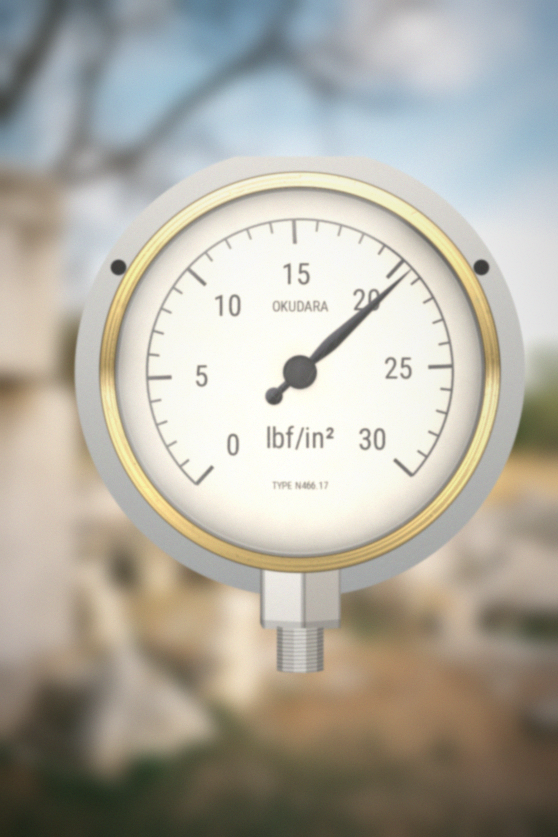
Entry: 20.5 psi
